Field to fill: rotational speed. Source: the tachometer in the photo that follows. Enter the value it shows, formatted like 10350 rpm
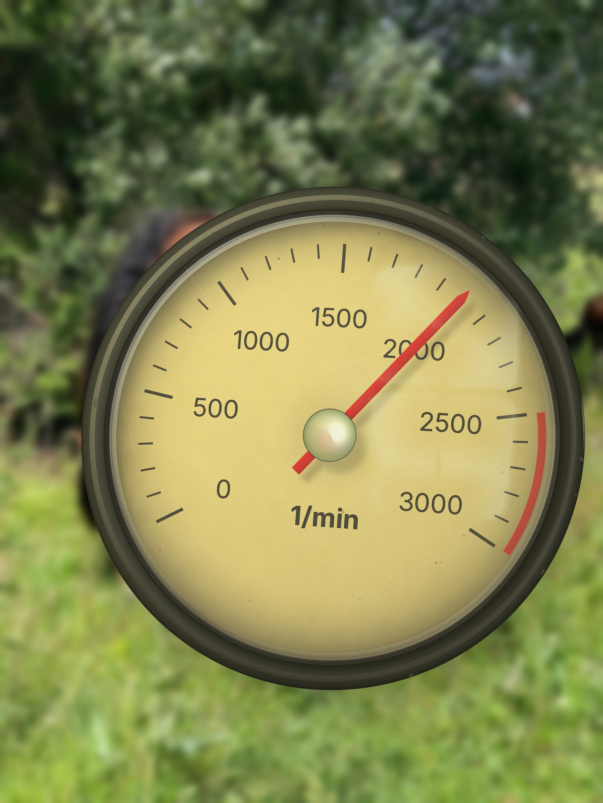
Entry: 2000 rpm
